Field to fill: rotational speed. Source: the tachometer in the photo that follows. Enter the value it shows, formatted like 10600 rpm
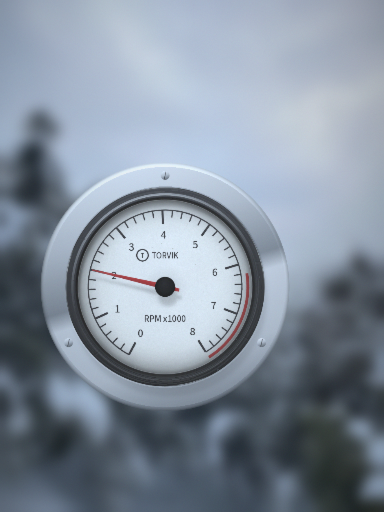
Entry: 2000 rpm
